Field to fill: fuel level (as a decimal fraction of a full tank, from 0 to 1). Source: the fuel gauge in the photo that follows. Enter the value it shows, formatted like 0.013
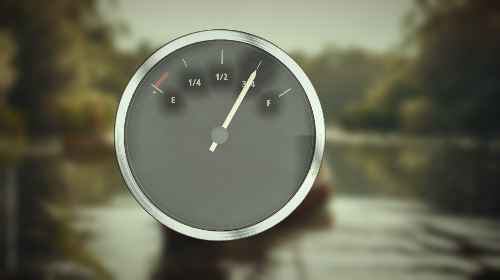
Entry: 0.75
